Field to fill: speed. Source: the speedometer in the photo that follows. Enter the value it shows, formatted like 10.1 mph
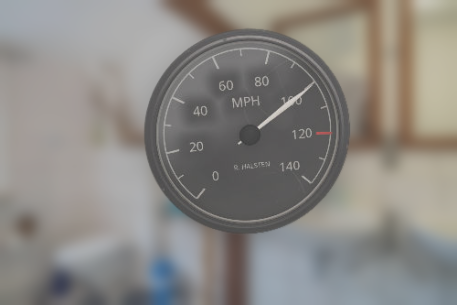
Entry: 100 mph
